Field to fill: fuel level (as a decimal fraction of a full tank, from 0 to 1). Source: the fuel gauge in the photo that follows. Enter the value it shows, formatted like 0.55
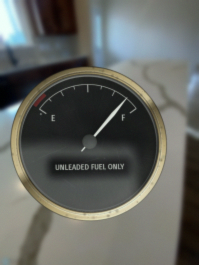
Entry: 0.875
